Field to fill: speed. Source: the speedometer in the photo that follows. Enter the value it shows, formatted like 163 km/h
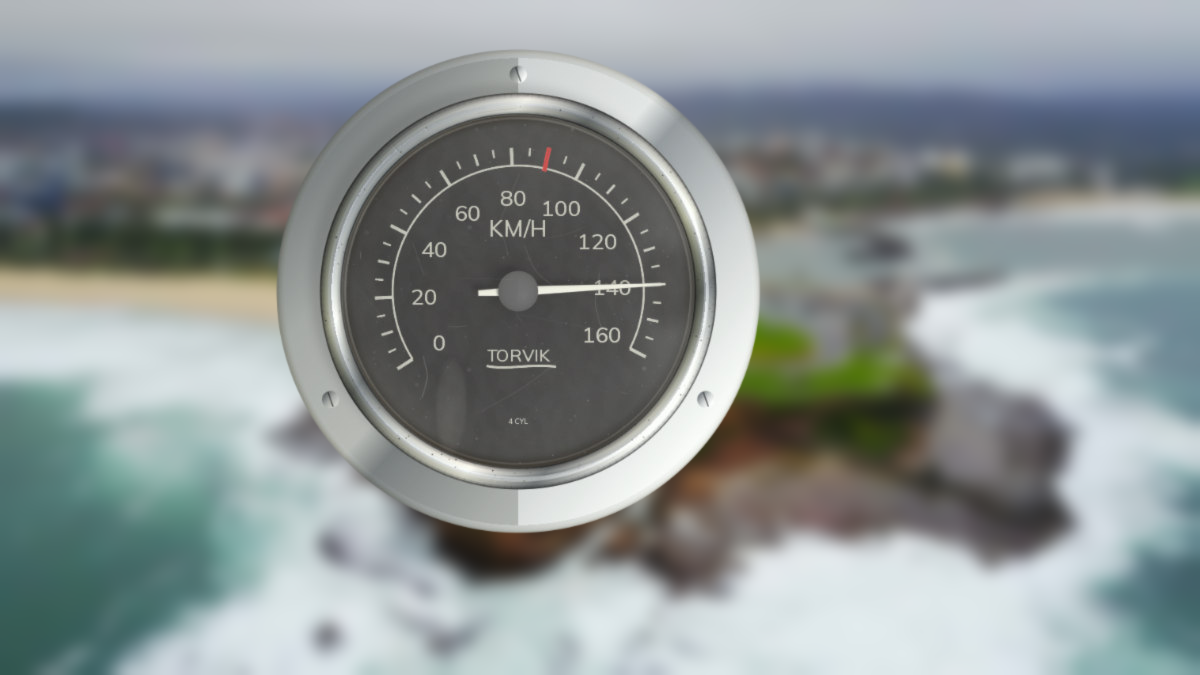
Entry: 140 km/h
